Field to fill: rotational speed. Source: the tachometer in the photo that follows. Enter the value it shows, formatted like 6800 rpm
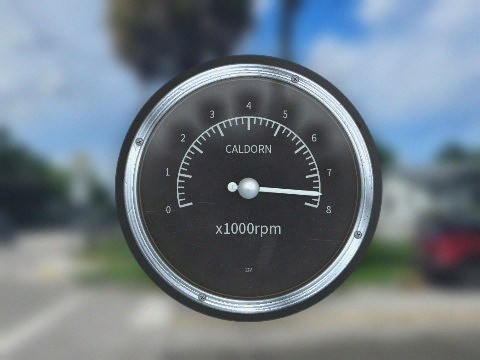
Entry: 7600 rpm
